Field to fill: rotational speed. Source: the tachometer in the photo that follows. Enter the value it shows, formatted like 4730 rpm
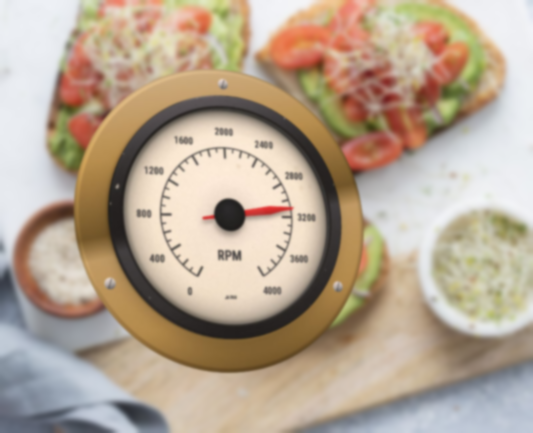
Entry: 3100 rpm
